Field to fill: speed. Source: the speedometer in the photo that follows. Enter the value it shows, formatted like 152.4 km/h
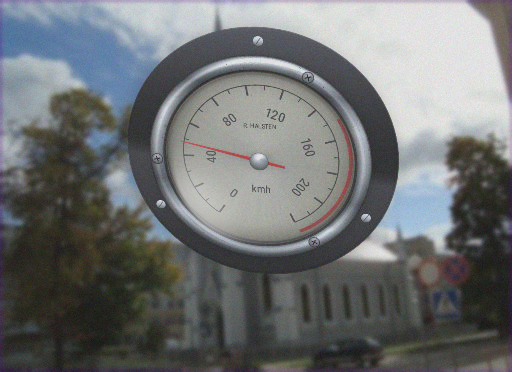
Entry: 50 km/h
